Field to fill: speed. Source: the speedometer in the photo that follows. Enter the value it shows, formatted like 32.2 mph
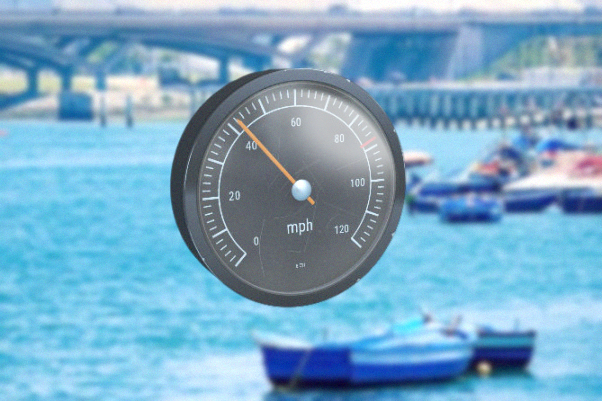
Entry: 42 mph
